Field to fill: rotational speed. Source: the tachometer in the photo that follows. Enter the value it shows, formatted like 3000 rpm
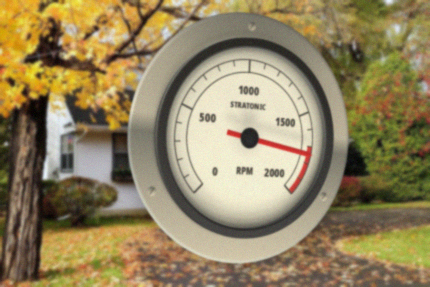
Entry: 1750 rpm
